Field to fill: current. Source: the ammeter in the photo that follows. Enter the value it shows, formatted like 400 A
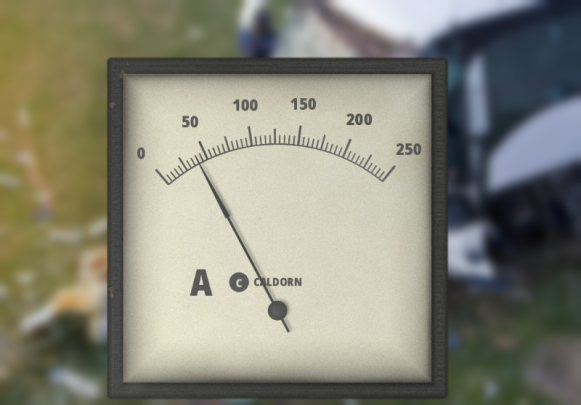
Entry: 40 A
